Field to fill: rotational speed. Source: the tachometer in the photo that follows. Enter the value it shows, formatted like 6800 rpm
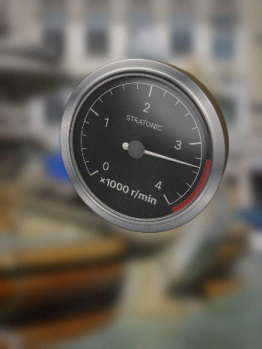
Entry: 3300 rpm
